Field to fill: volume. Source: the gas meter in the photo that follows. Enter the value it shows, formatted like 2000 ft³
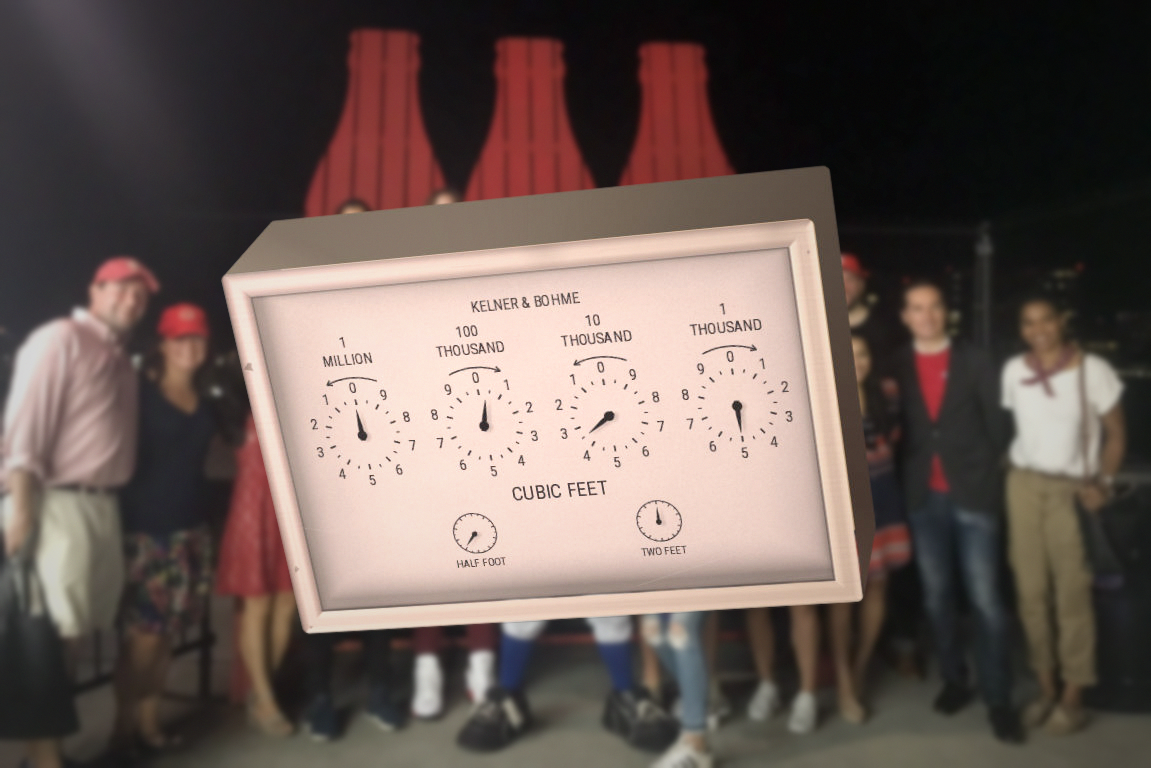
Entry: 3500 ft³
